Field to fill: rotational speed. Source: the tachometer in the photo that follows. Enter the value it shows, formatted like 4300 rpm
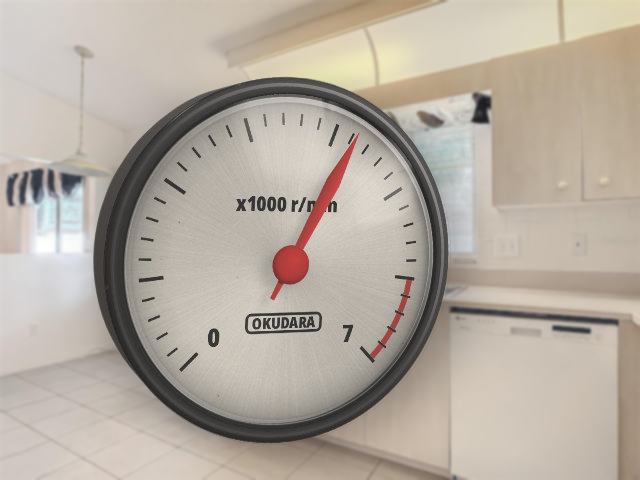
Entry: 4200 rpm
